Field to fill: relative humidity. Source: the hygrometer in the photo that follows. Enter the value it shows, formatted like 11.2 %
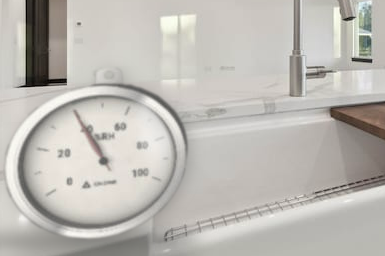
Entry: 40 %
